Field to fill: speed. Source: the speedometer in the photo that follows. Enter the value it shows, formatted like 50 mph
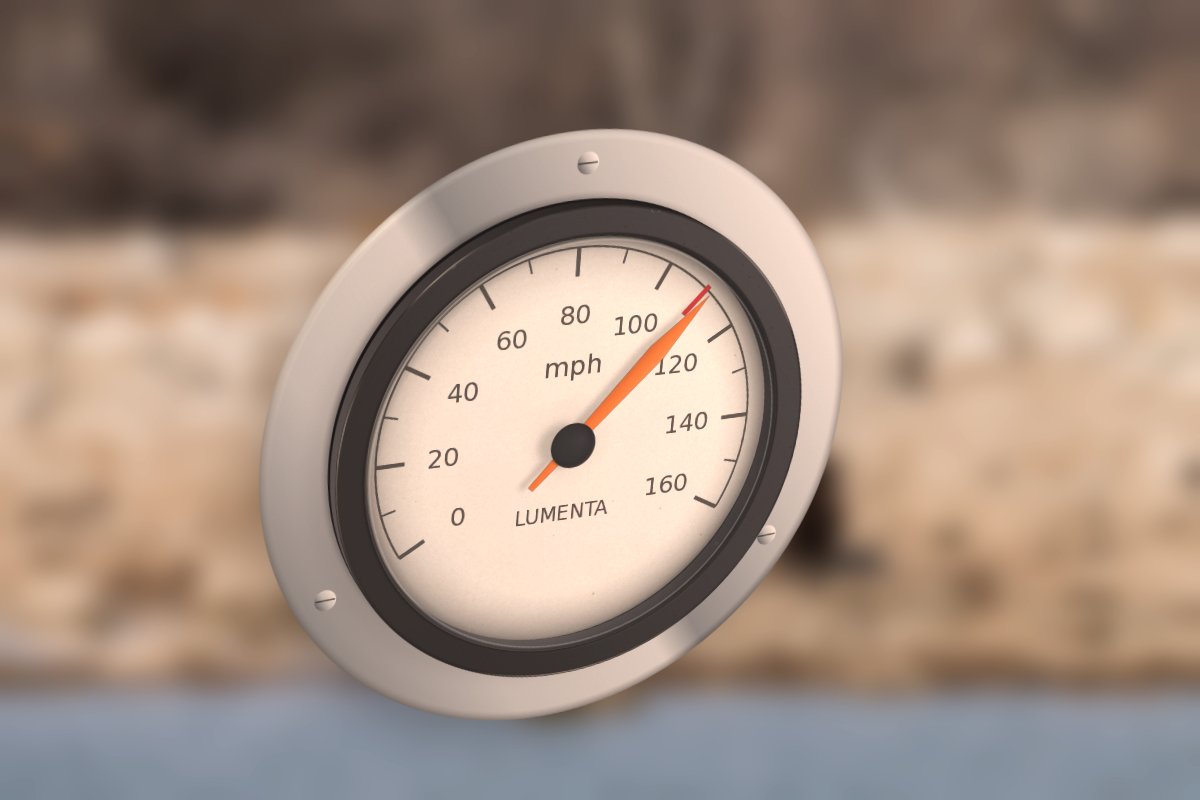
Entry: 110 mph
